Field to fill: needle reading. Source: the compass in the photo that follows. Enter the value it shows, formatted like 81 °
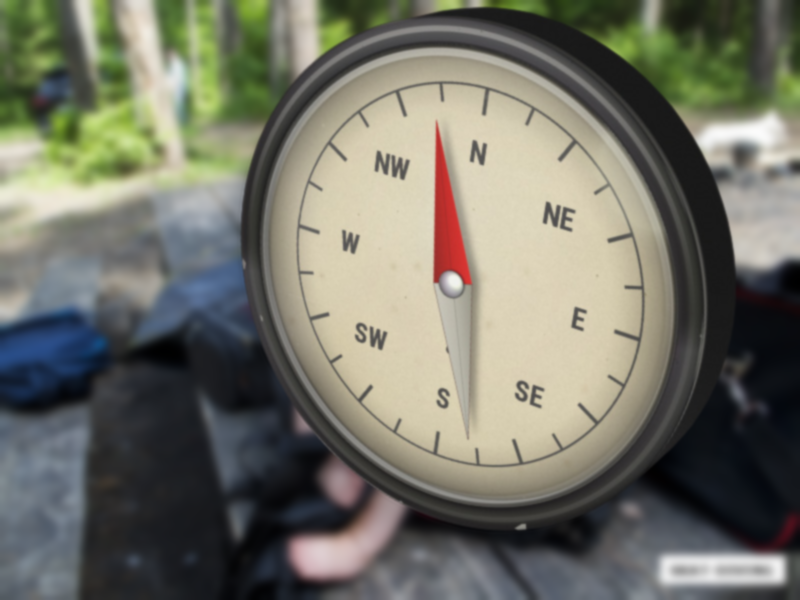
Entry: 345 °
